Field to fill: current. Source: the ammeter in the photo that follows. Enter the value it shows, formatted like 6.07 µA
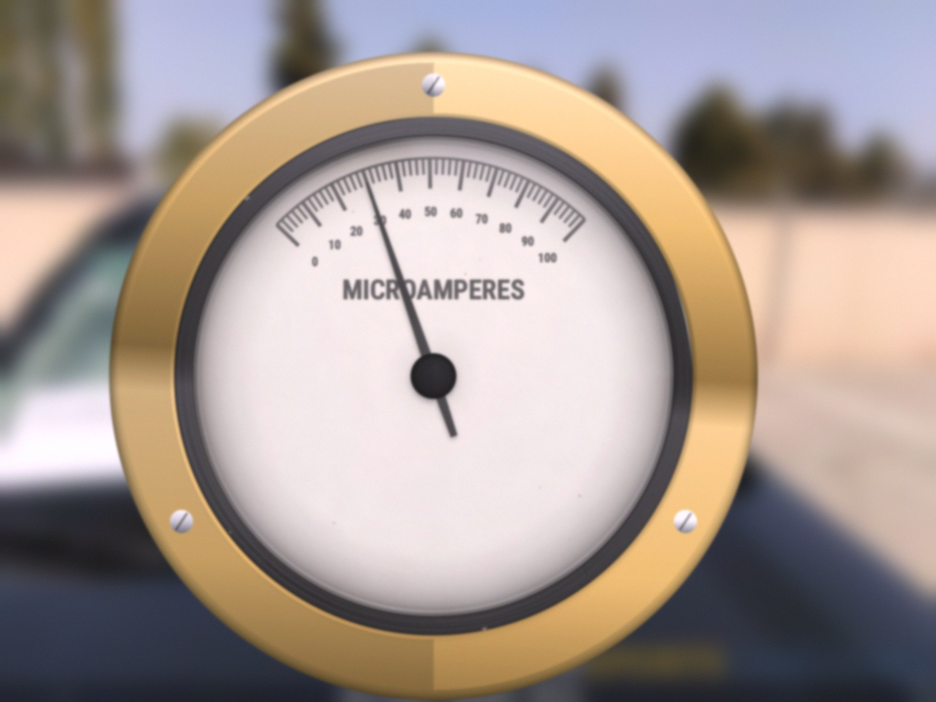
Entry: 30 µA
